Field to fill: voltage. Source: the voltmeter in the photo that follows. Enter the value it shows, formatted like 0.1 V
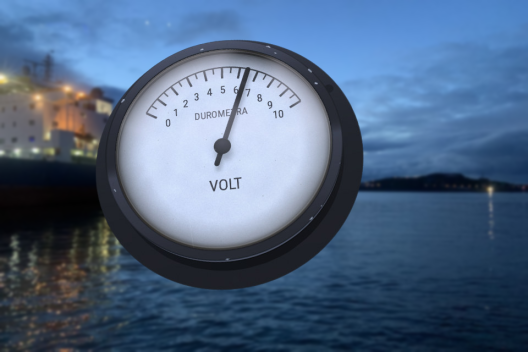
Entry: 6.5 V
